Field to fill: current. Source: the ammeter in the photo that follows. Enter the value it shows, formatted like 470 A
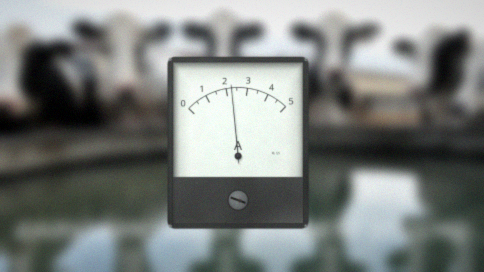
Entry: 2.25 A
